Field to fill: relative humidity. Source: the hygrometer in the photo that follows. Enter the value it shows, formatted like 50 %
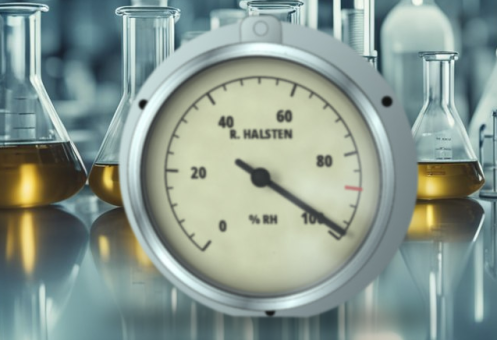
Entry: 98 %
